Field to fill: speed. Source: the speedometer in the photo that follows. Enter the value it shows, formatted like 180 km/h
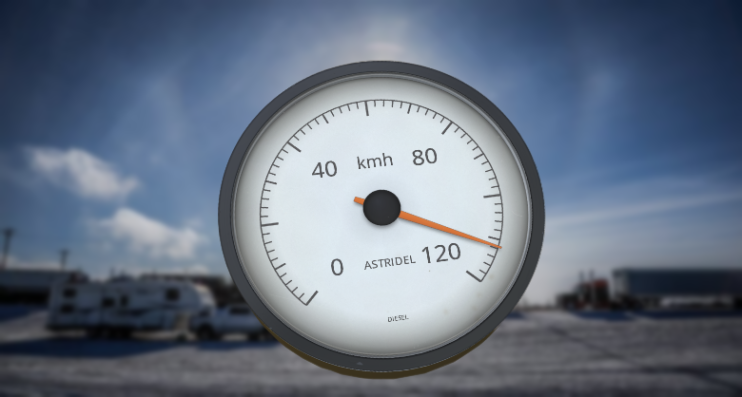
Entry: 112 km/h
